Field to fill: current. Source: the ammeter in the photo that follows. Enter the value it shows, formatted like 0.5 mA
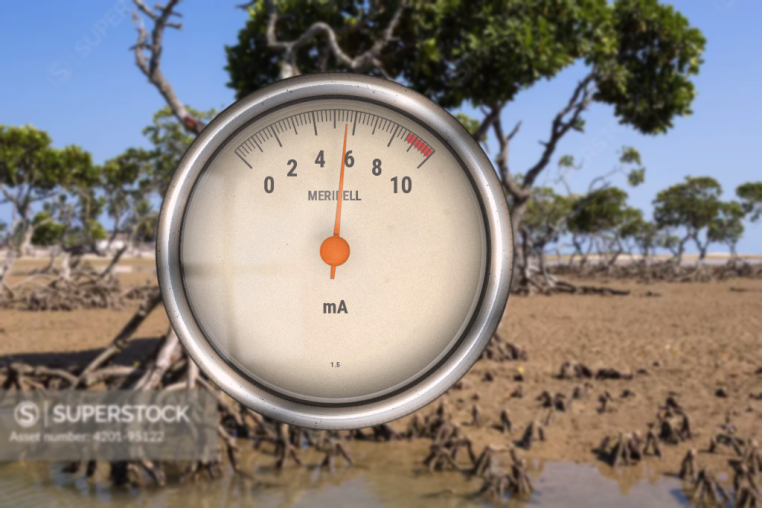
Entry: 5.6 mA
